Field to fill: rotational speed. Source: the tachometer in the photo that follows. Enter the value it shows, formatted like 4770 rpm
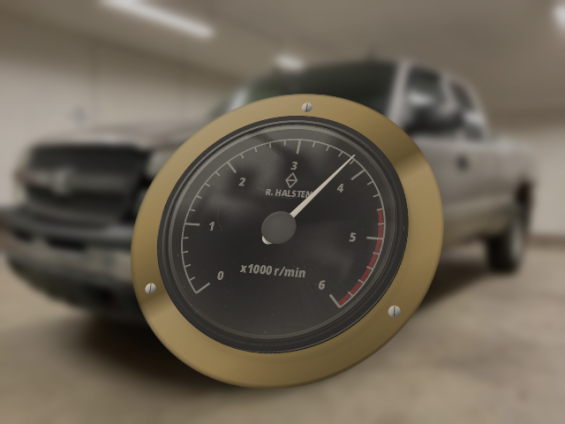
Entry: 3800 rpm
